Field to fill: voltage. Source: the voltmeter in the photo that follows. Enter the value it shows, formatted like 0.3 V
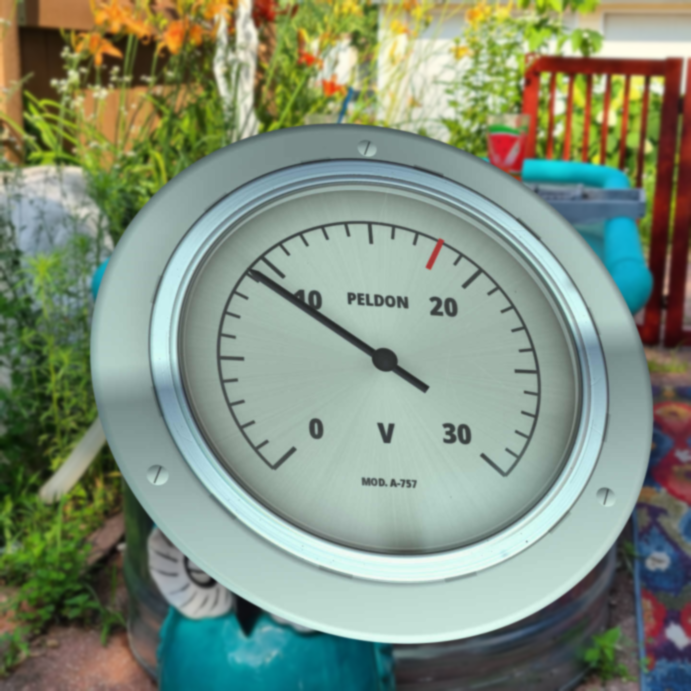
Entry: 9 V
